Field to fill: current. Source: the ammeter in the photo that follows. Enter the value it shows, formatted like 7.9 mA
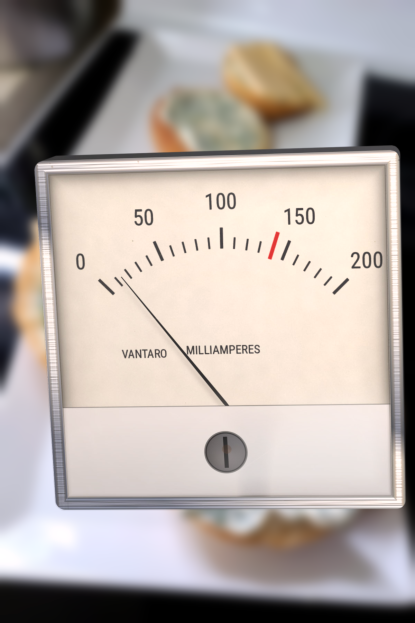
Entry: 15 mA
